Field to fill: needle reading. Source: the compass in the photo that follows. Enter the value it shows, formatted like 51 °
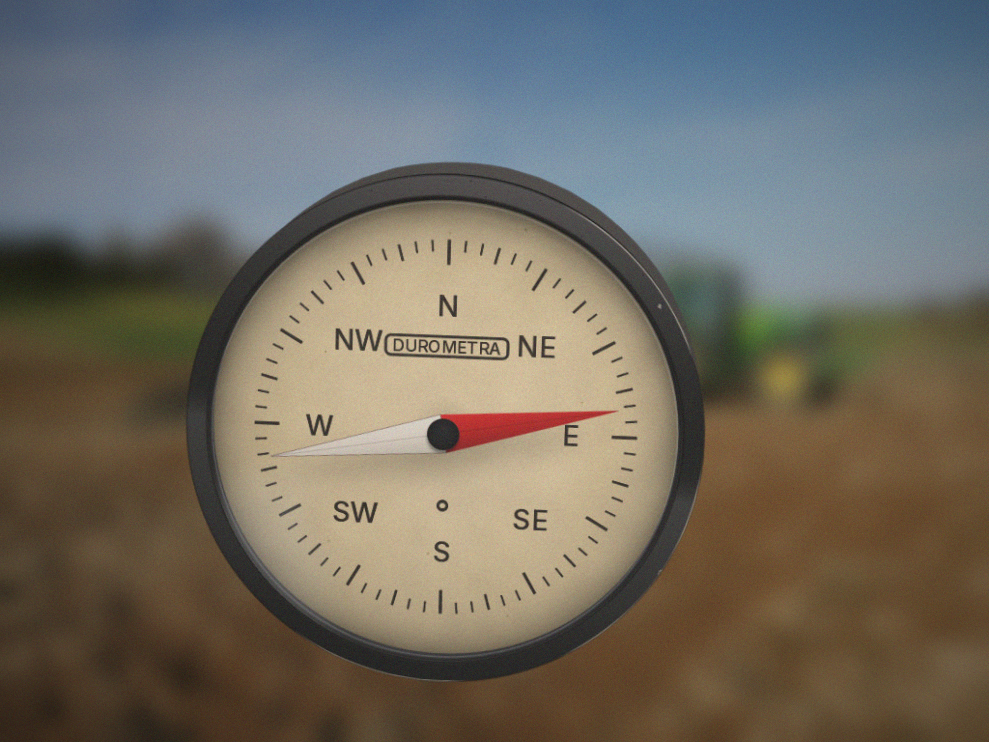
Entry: 80 °
